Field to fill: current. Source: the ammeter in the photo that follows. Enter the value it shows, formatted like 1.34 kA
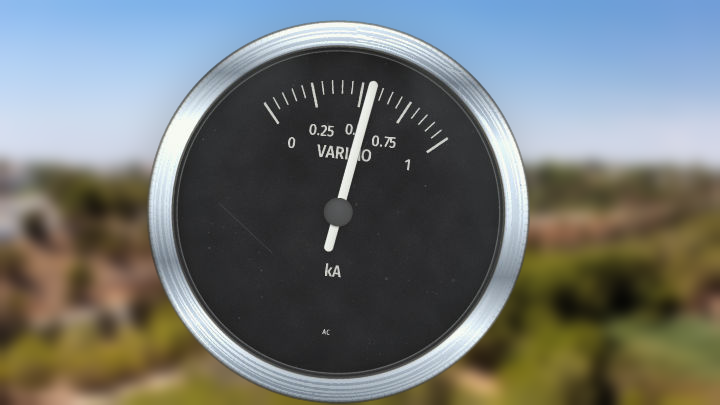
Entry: 0.55 kA
